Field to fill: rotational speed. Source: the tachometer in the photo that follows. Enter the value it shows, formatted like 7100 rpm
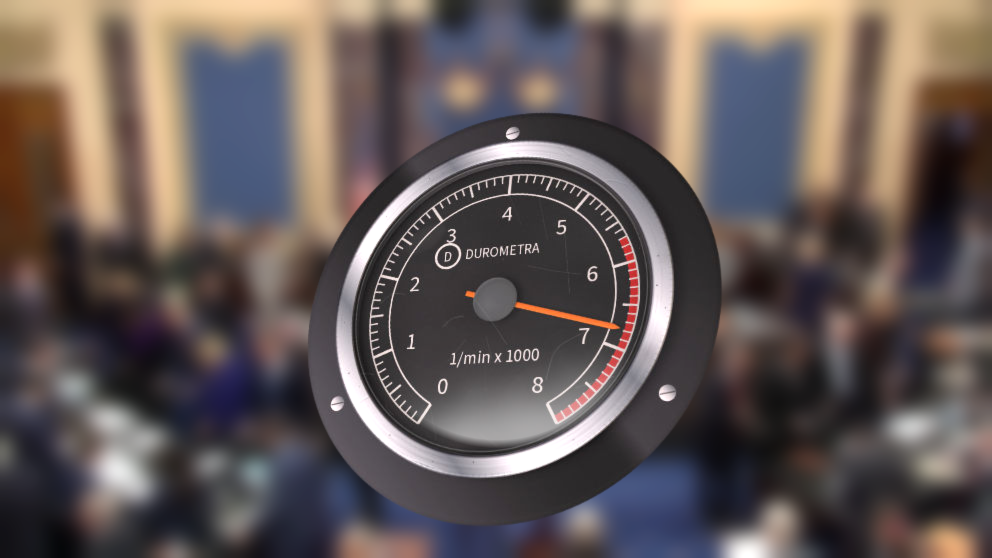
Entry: 6800 rpm
